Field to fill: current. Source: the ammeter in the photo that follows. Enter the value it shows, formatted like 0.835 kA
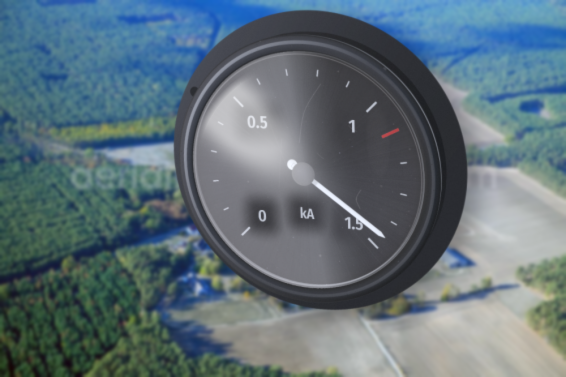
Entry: 1.45 kA
